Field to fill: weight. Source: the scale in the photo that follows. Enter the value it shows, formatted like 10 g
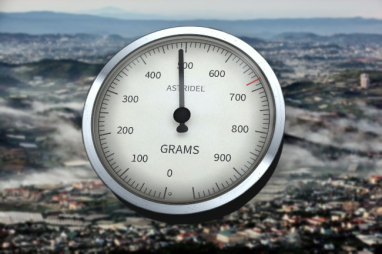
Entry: 490 g
